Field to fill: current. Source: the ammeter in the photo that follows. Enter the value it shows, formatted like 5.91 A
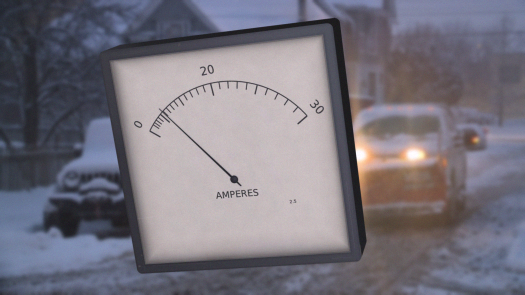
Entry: 11 A
